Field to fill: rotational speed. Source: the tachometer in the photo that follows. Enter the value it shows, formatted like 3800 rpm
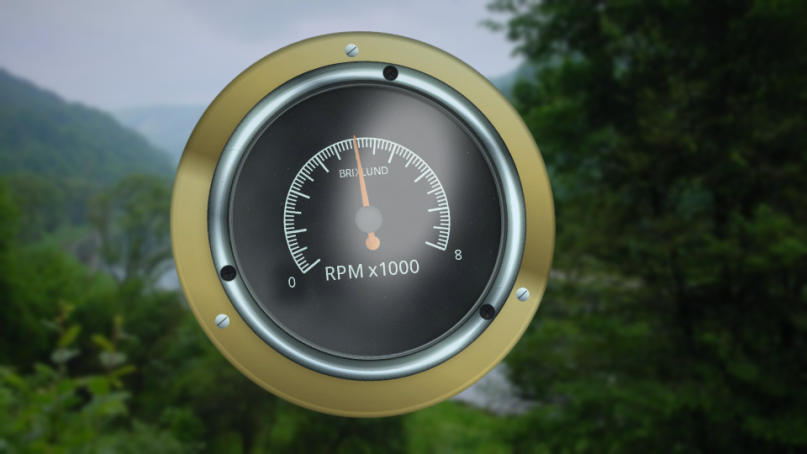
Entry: 4000 rpm
